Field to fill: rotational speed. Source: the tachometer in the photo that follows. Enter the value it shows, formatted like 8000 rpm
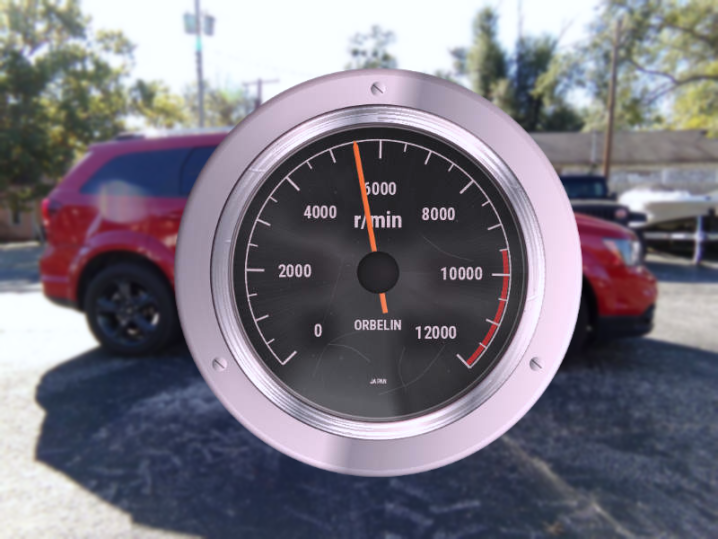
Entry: 5500 rpm
